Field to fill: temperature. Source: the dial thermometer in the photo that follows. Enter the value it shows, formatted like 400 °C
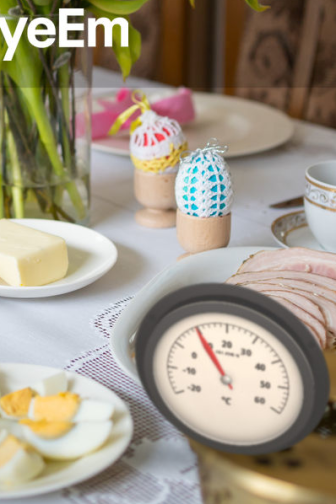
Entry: 10 °C
